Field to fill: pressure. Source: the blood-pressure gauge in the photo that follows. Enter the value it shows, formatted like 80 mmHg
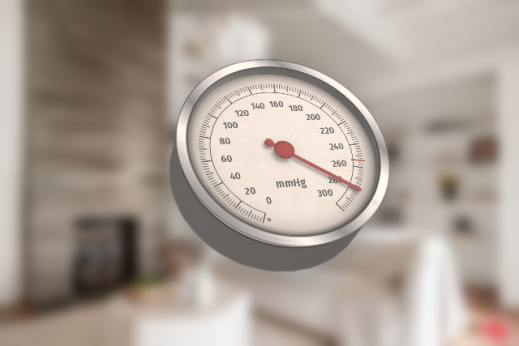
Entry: 280 mmHg
